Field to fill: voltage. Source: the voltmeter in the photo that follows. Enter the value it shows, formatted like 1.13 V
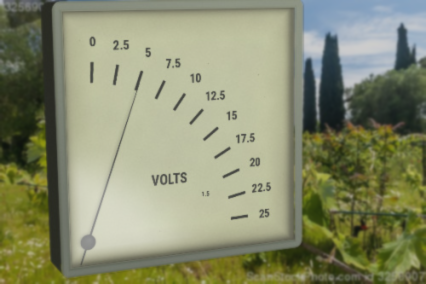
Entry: 5 V
